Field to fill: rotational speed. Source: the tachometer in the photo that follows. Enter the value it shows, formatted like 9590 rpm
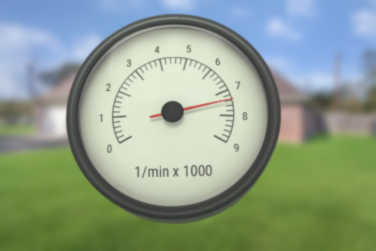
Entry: 7400 rpm
